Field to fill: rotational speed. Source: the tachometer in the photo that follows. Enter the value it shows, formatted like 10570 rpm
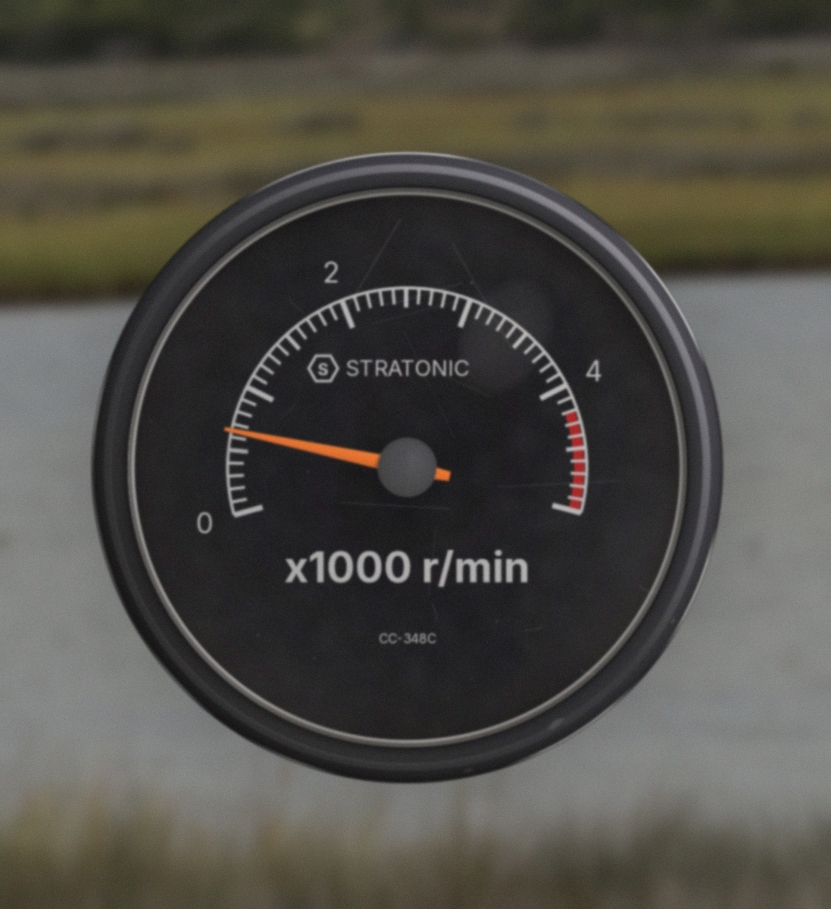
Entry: 650 rpm
